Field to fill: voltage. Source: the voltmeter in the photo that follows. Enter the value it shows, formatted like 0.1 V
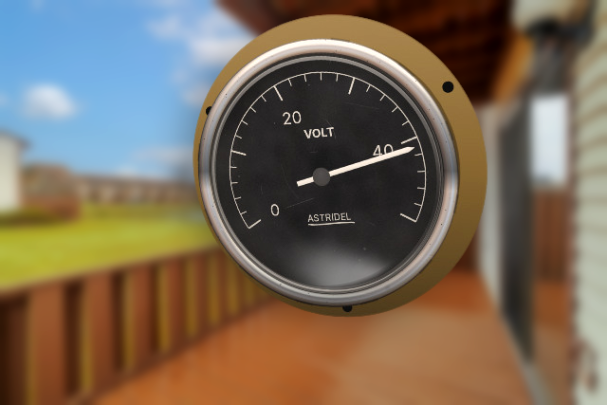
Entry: 41 V
